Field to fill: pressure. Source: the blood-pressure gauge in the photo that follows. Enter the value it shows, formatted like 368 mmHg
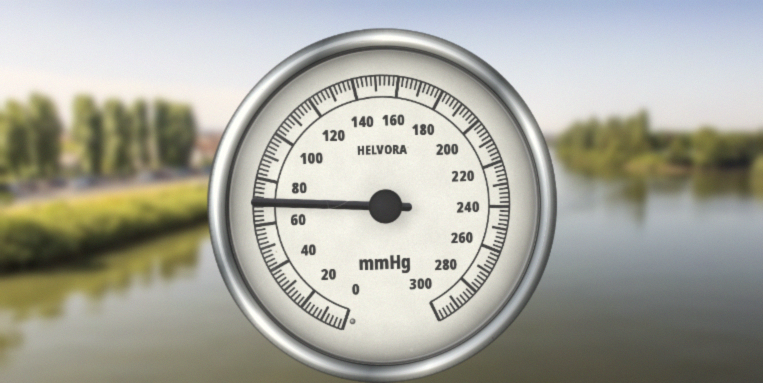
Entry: 70 mmHg
